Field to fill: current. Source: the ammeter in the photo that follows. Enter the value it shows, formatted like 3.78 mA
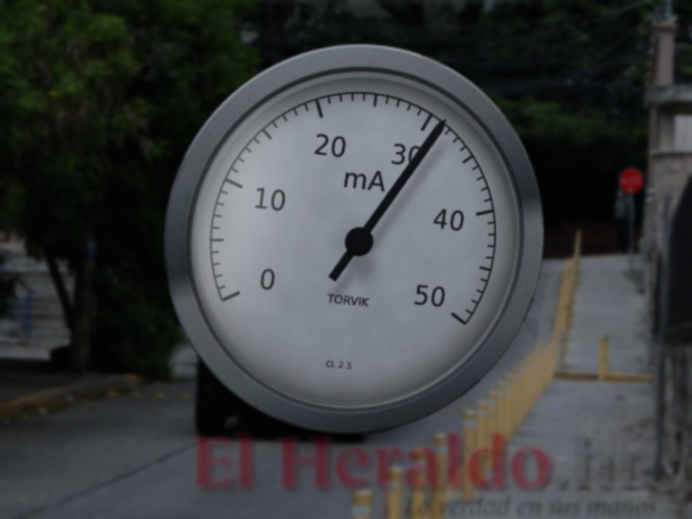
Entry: 31 mA
